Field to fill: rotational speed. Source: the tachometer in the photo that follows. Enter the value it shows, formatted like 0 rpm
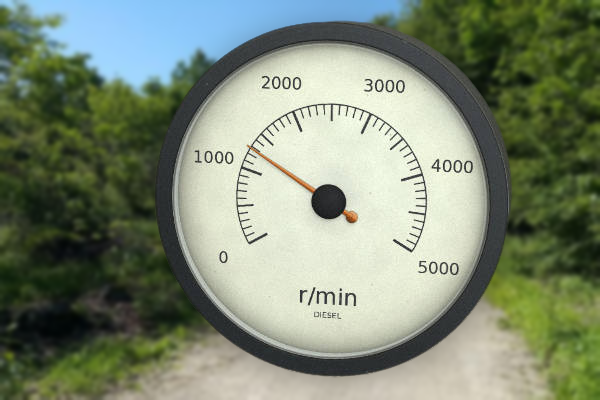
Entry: 1300 rpm
